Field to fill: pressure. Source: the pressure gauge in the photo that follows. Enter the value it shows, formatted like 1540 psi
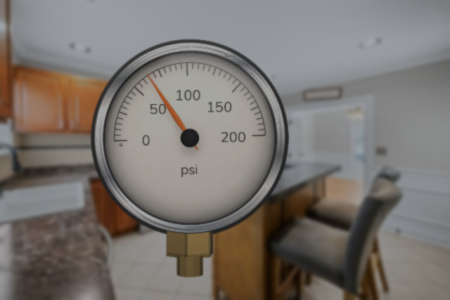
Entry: 65 psi
